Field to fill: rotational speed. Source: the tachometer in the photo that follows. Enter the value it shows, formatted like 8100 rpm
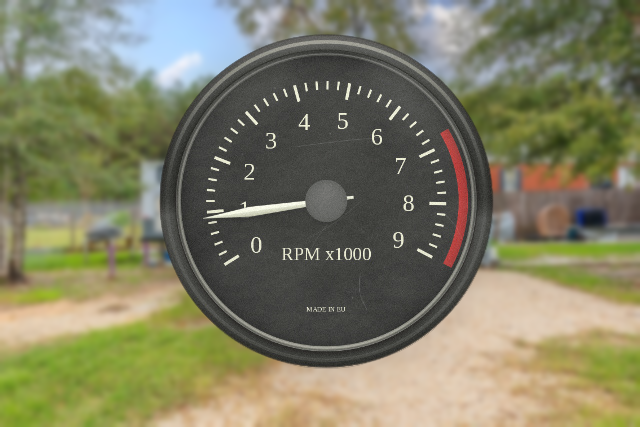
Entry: 900 rpm
